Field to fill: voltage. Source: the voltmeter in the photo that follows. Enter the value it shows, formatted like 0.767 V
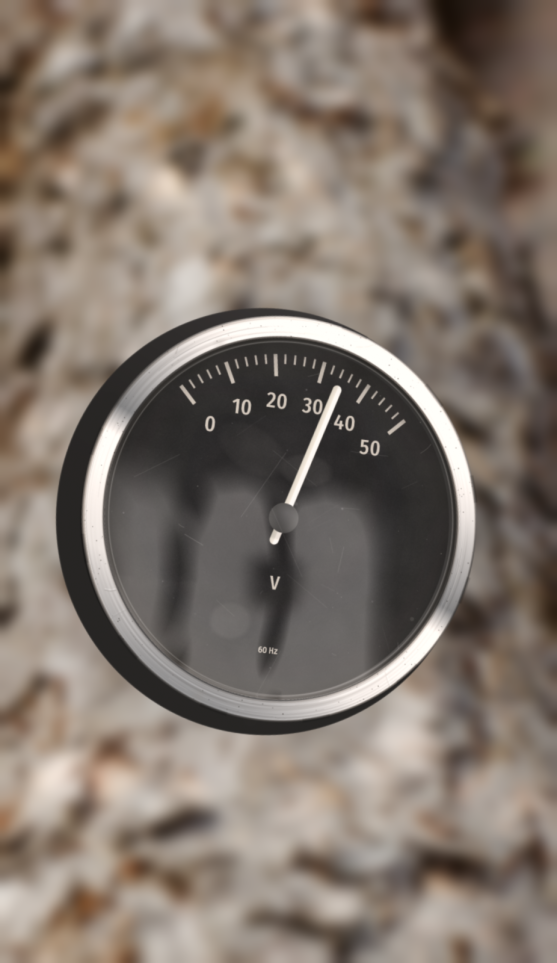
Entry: 34 V
